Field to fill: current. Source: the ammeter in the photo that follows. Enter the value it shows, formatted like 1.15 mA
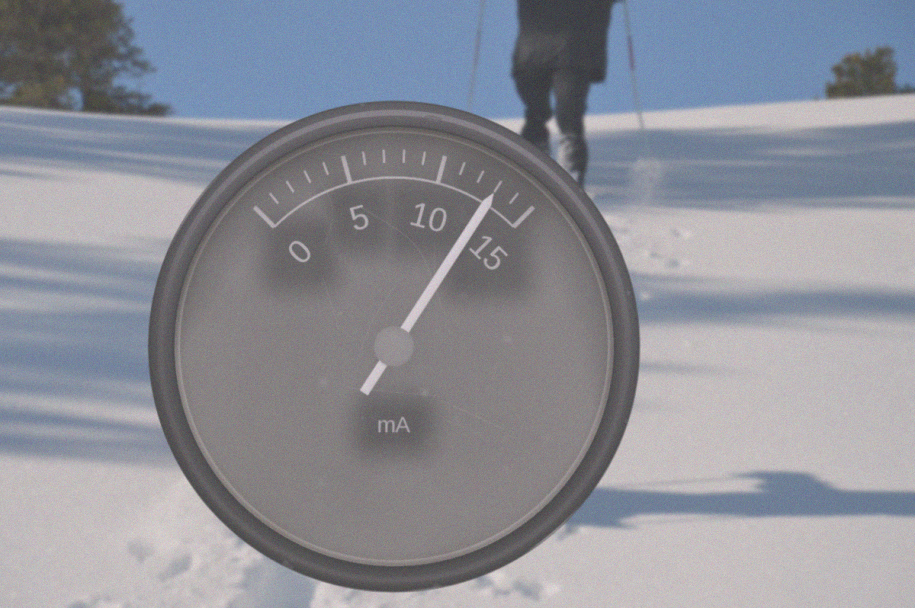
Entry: 13 mA
